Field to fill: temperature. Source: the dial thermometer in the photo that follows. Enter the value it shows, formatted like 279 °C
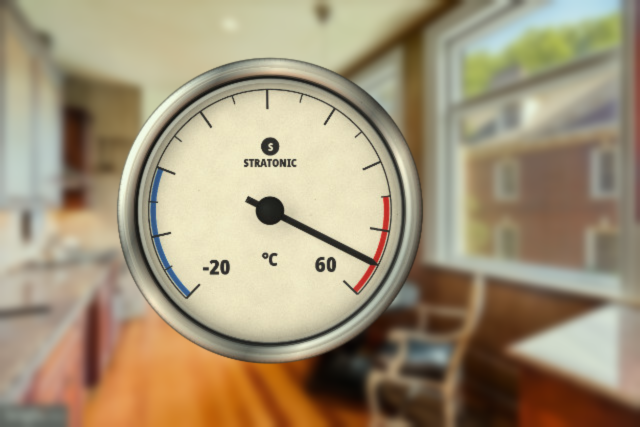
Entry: 55 °C
